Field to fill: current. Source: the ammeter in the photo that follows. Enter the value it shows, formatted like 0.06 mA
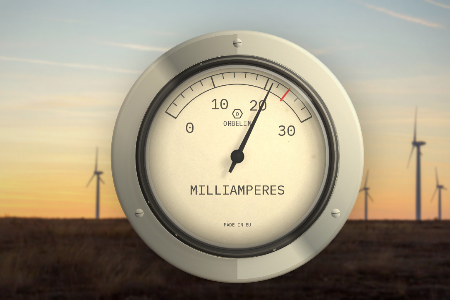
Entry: 21 mA
